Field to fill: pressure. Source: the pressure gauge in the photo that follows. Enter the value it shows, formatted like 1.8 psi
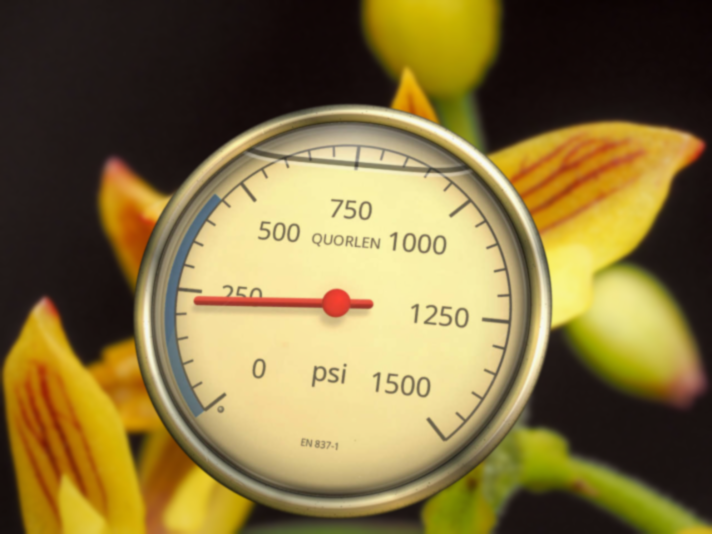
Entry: 225 psi
